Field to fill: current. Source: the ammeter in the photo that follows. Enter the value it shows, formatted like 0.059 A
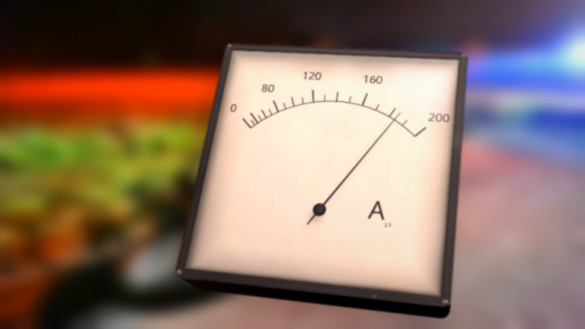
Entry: 185 A
